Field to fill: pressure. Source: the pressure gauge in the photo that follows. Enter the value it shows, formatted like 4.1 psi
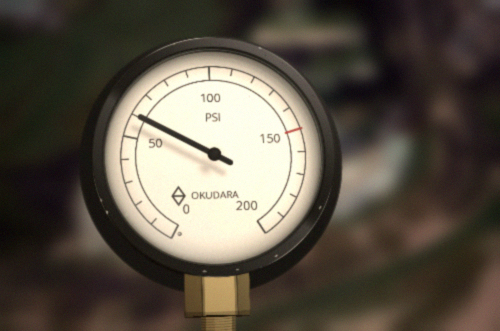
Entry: 60 psi
